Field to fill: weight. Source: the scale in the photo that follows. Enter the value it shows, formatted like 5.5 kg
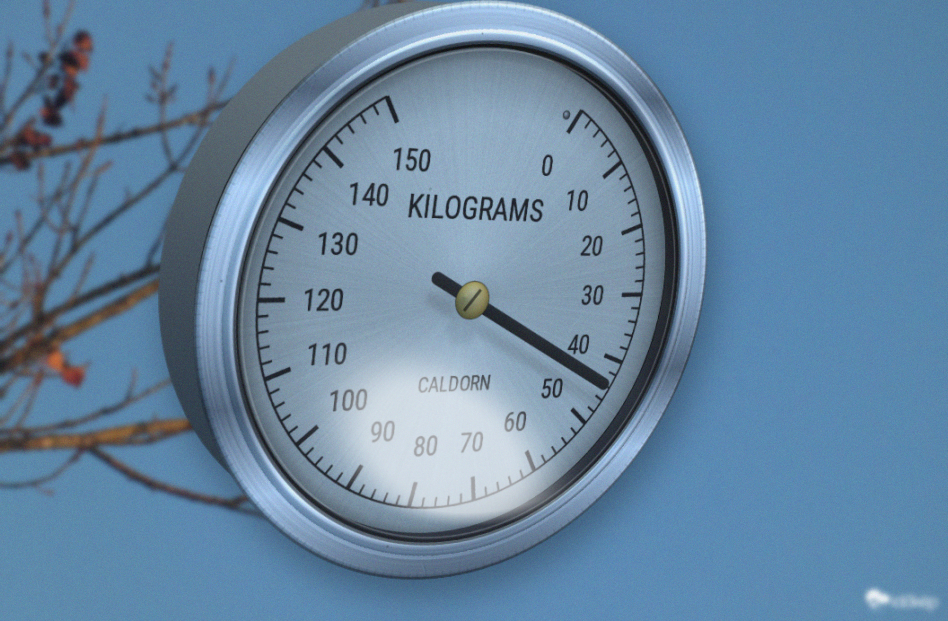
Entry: 44 kg
